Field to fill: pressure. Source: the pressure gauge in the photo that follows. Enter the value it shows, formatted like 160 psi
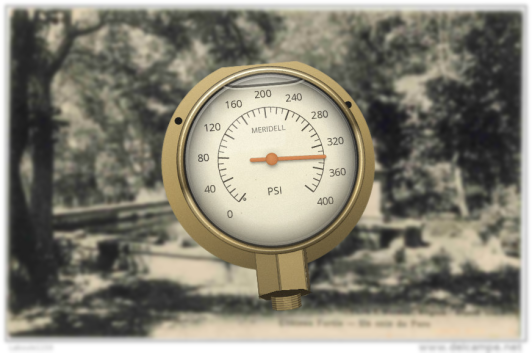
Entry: 340 psi
